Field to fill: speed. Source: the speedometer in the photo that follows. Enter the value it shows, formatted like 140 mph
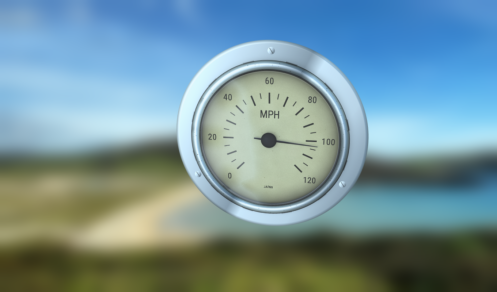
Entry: 102.5 mph
